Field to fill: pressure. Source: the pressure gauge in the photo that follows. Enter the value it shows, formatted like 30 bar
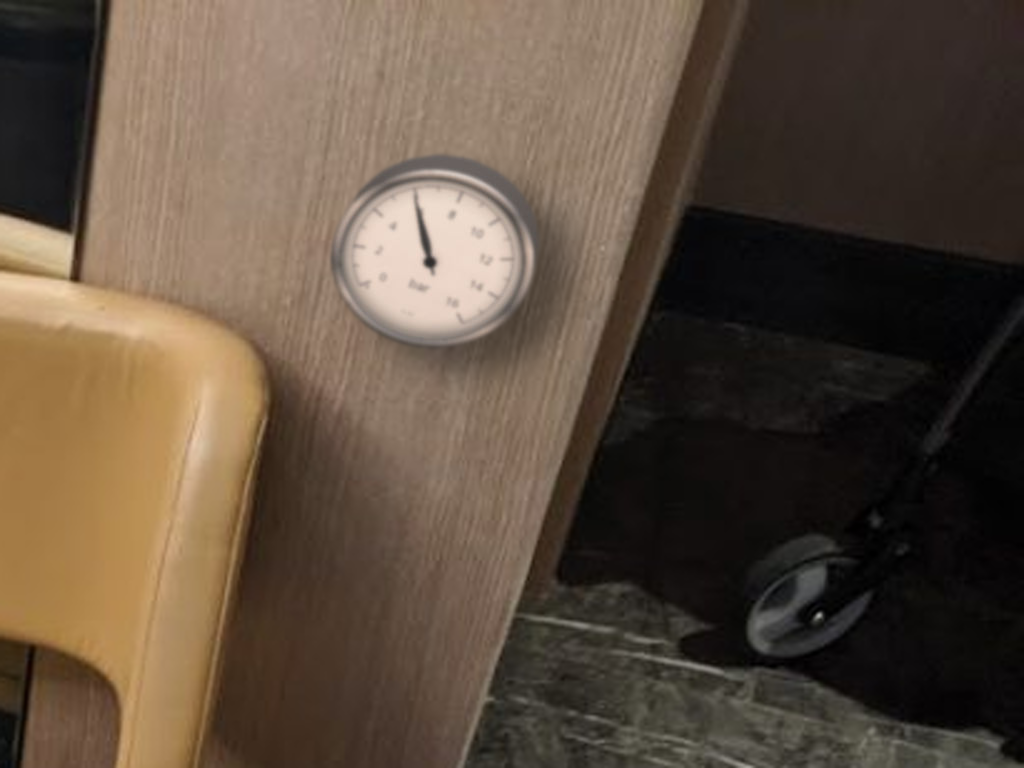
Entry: 6 bar
